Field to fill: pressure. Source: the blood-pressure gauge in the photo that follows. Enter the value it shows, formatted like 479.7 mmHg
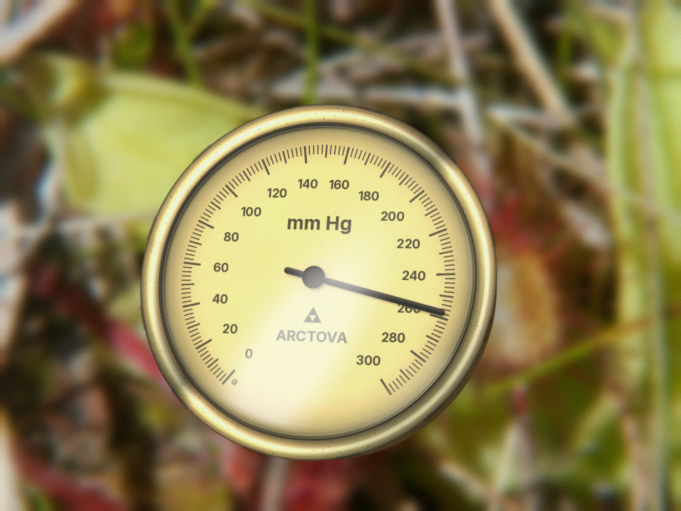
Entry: 258 mmHg
